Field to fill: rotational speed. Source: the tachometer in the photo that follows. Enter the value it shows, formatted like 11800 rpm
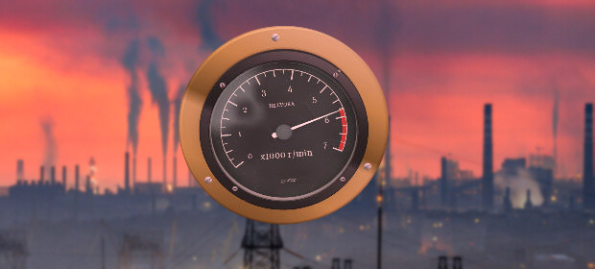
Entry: 5750 rpm
